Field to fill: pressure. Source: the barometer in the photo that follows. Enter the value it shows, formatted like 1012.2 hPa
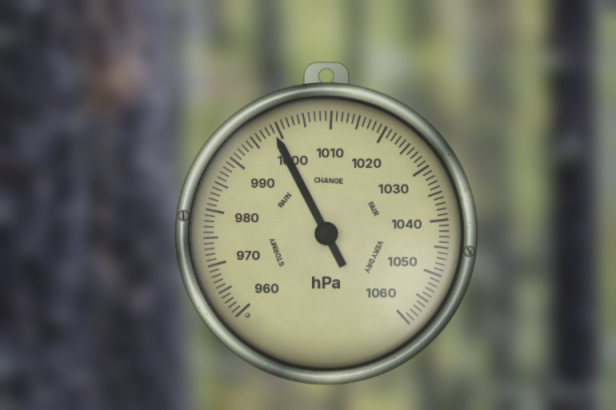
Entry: 999 hPa
